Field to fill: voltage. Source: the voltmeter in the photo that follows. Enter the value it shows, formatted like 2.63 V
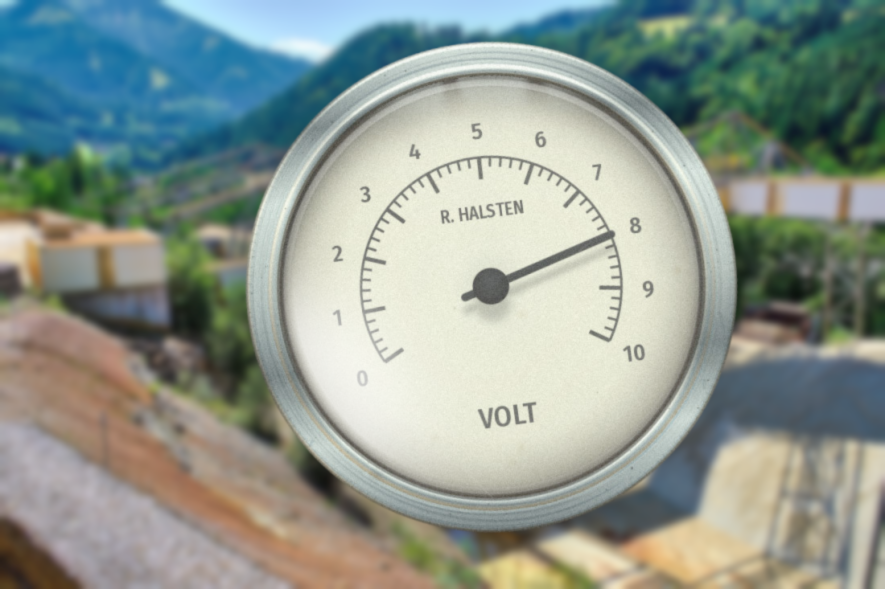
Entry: 8 V
